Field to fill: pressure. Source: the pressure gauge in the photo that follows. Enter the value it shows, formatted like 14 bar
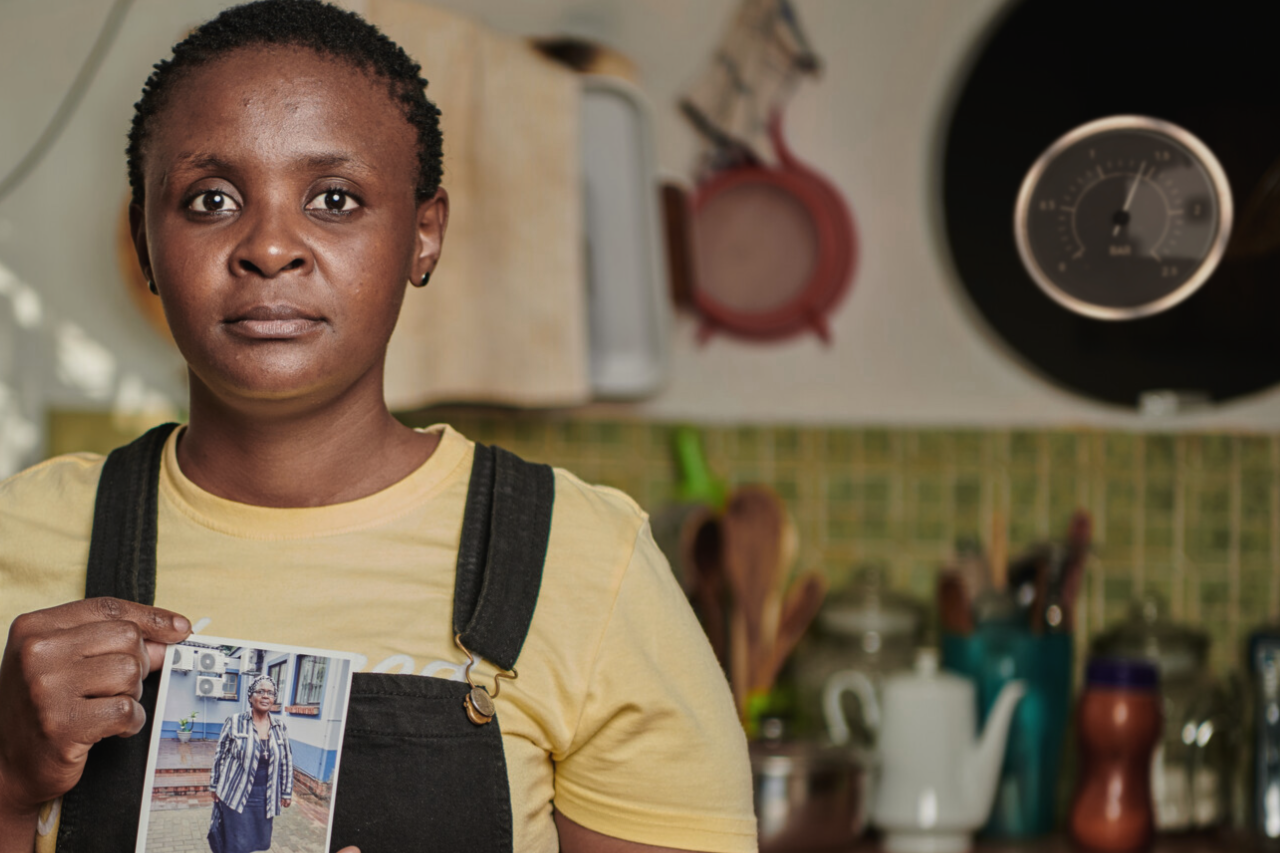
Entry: 1.4 bar
